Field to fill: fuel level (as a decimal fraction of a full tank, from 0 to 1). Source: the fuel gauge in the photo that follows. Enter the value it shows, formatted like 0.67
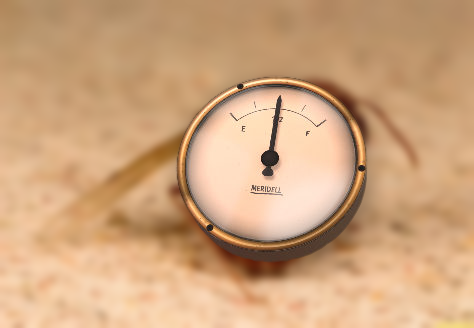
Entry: 0.5
